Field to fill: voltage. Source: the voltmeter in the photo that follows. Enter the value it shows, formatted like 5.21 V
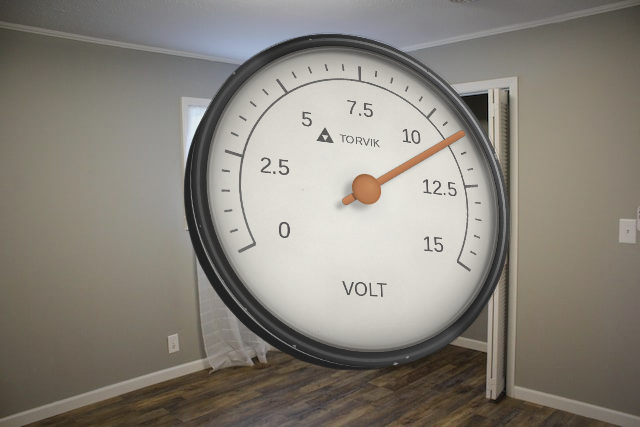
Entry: 11 V
